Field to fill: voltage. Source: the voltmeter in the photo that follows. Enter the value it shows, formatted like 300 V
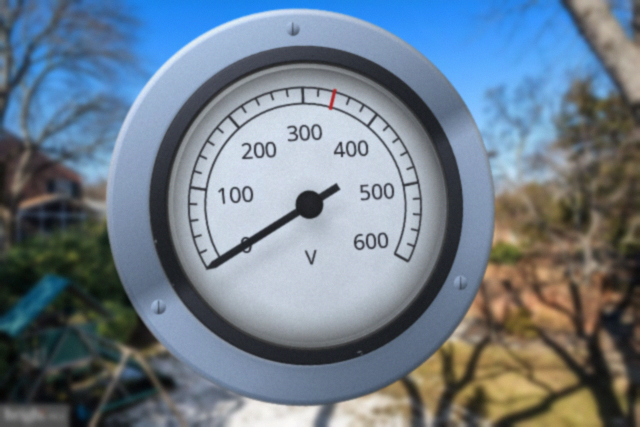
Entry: 0 V
